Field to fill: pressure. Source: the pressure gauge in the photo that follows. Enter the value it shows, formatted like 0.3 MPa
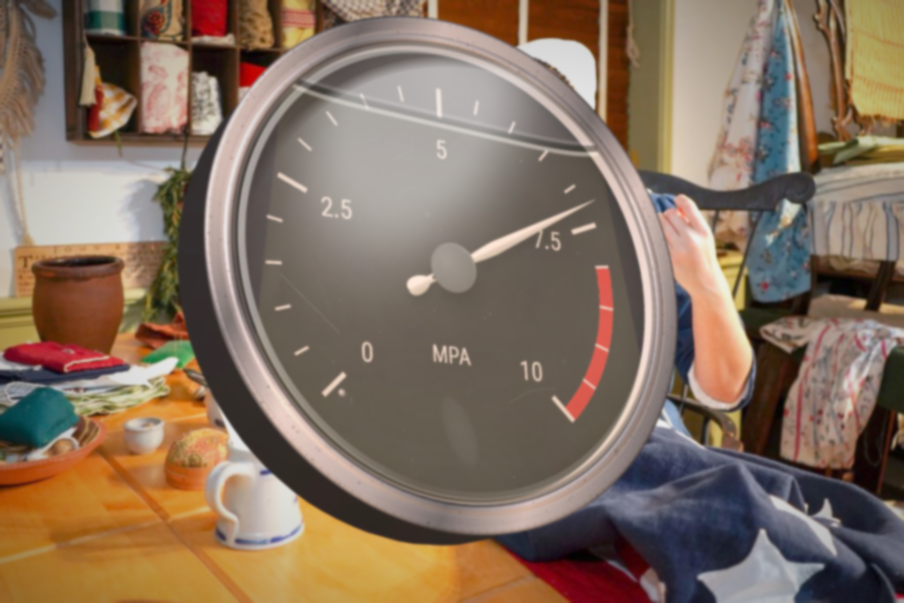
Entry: 7.25 MPa
